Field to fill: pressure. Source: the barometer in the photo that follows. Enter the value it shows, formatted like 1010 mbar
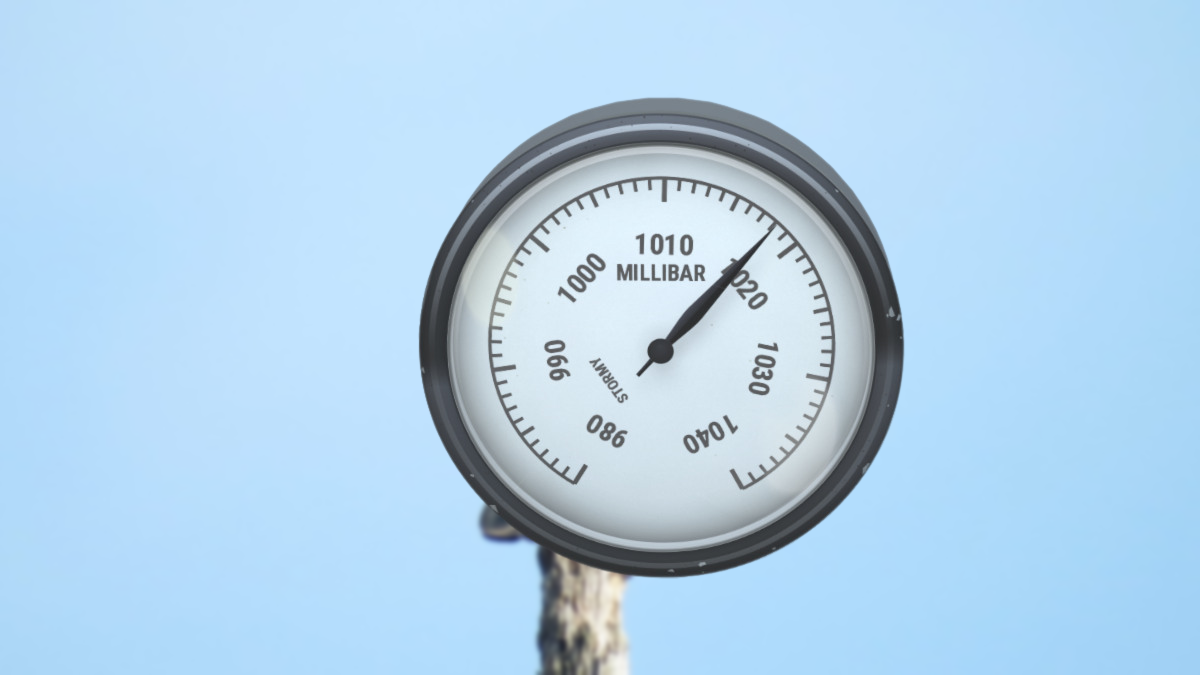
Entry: 1018 mbar
